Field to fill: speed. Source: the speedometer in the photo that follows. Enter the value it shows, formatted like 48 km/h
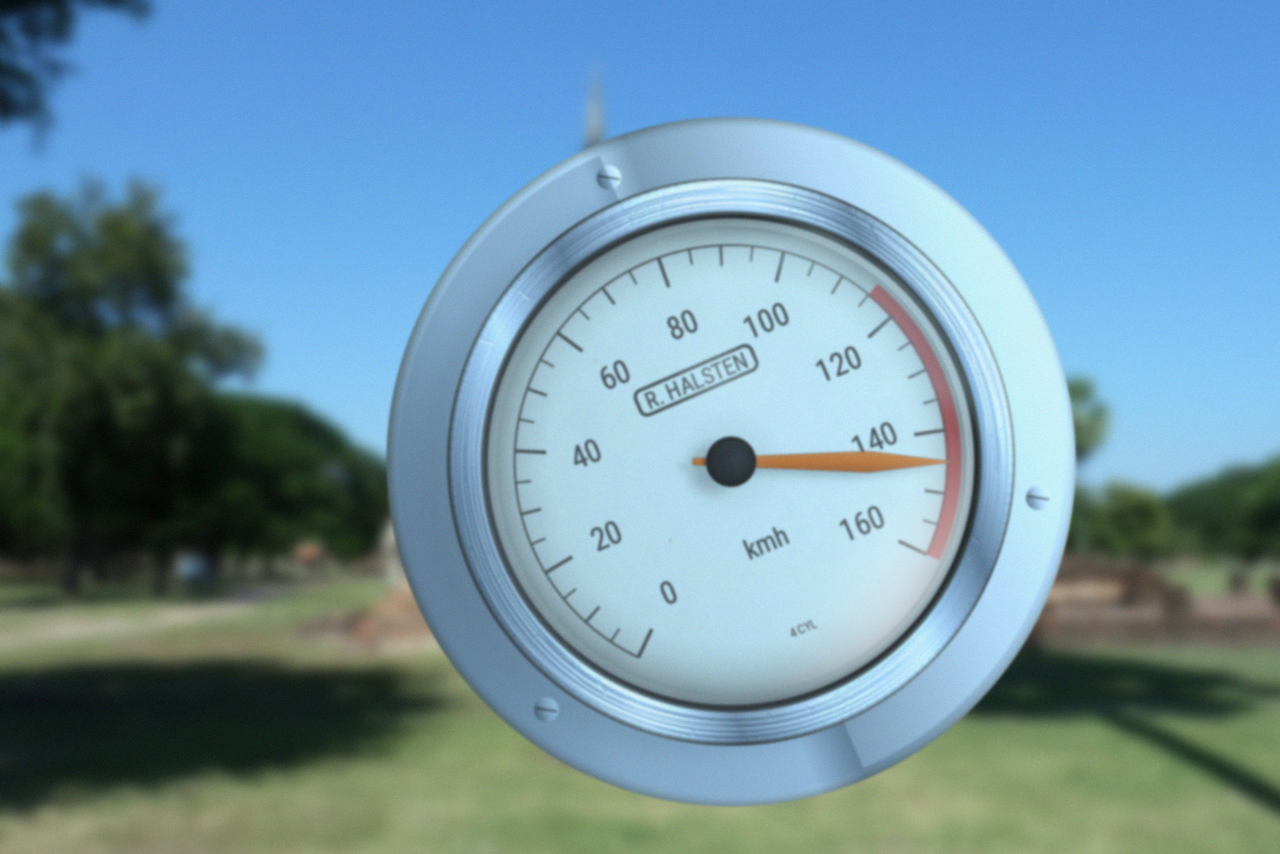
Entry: 145 km/h
